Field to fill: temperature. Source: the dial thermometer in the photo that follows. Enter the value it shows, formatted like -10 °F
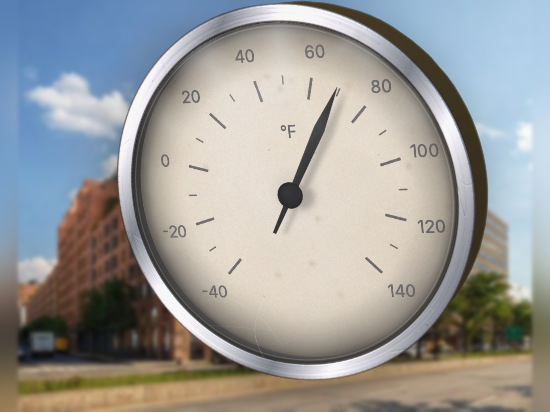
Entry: 70 °F
